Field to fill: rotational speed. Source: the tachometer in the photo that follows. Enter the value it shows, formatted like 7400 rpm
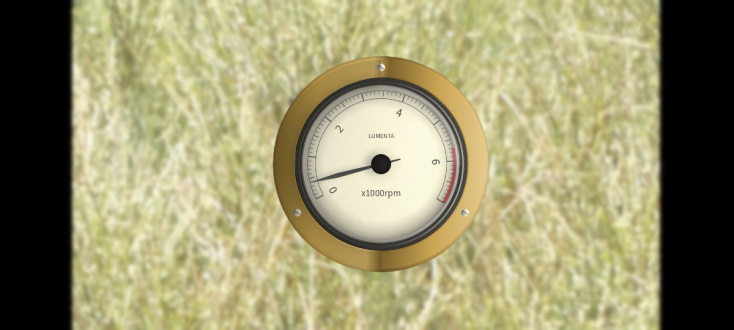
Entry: 400 rpm
